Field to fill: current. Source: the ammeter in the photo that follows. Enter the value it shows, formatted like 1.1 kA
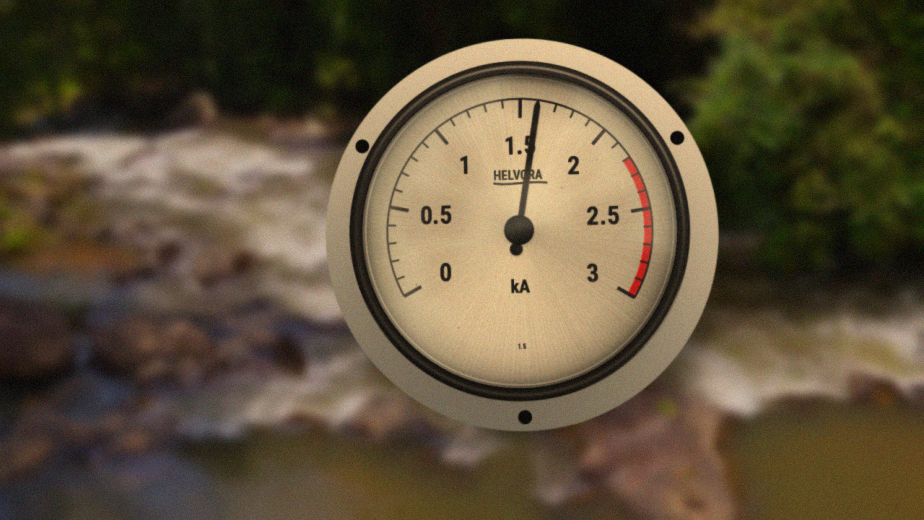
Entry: 1.6 kA
